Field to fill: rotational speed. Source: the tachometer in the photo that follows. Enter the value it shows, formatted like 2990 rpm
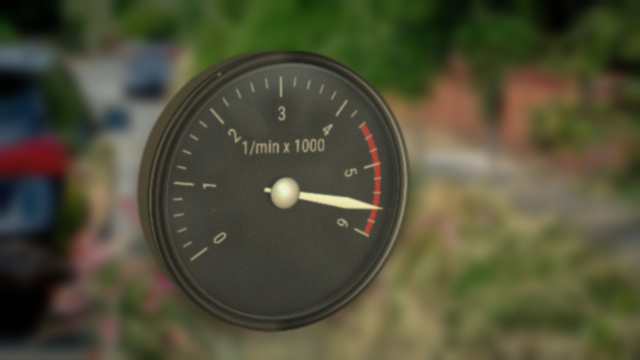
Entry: 5600 rpm
